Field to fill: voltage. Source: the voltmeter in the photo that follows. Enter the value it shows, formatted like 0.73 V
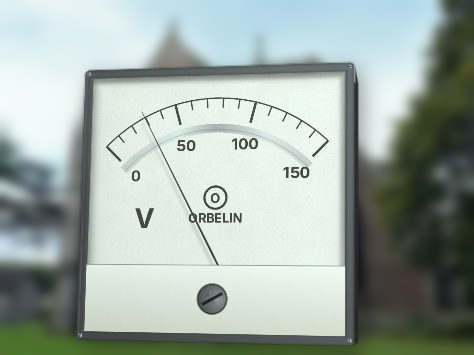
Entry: 30 V
